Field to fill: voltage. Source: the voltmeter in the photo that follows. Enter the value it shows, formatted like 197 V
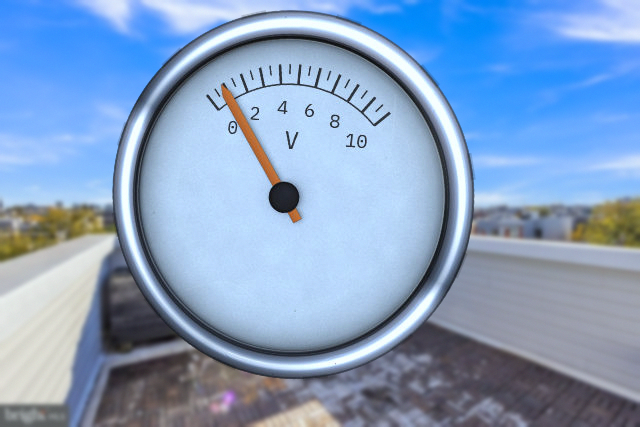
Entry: 1 V
